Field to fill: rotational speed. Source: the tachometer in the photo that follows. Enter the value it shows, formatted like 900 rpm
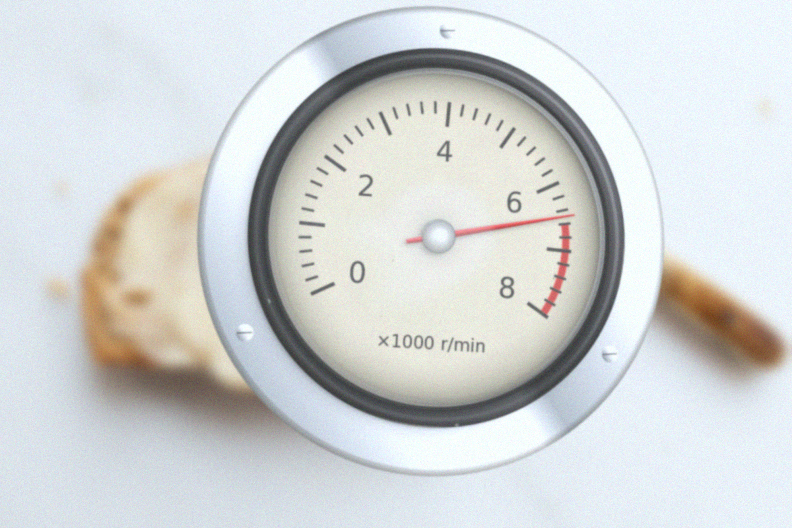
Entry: 6500 rpm
